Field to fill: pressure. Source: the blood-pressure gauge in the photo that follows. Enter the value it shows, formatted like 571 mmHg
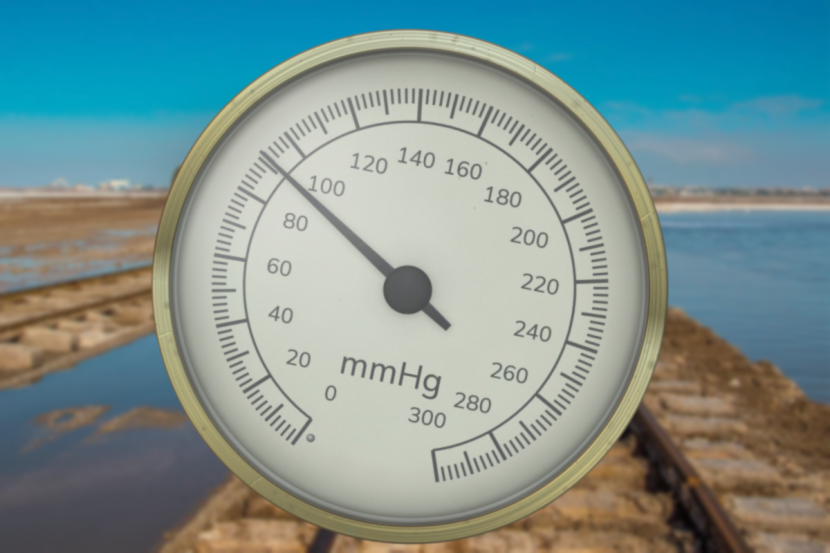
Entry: 92 mmHg
